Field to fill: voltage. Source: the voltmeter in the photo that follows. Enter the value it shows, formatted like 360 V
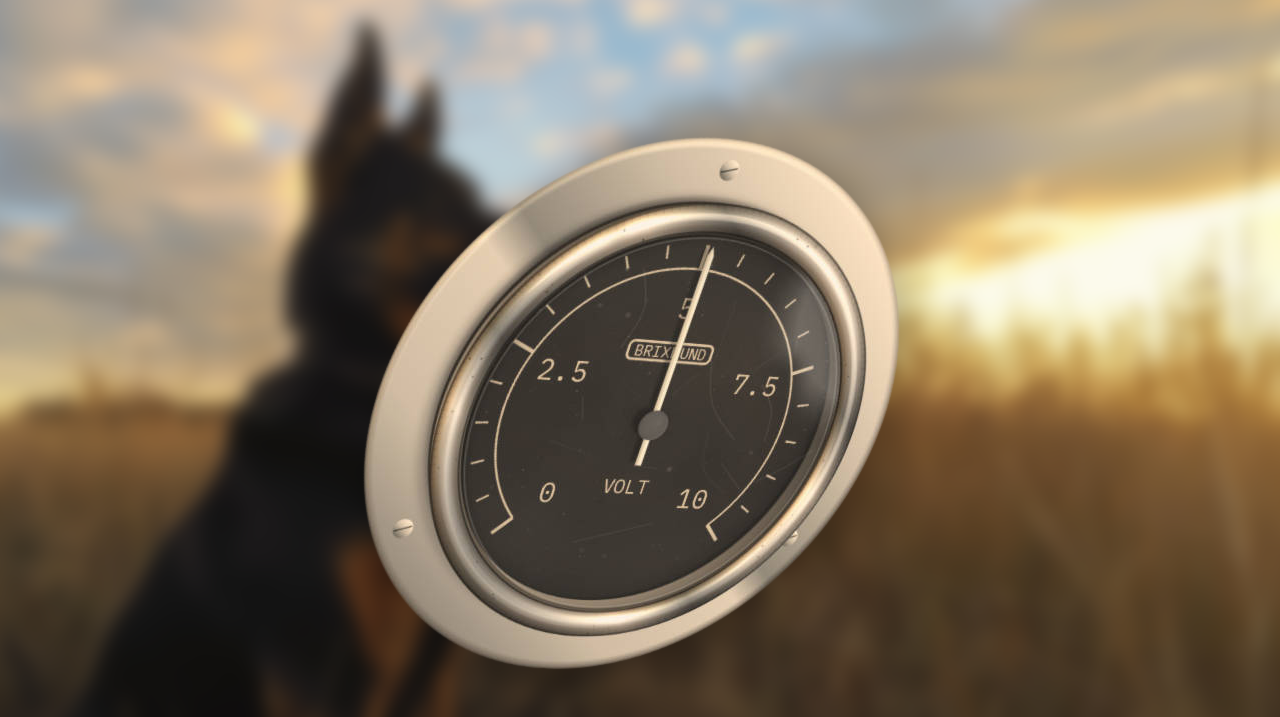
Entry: 5 V
